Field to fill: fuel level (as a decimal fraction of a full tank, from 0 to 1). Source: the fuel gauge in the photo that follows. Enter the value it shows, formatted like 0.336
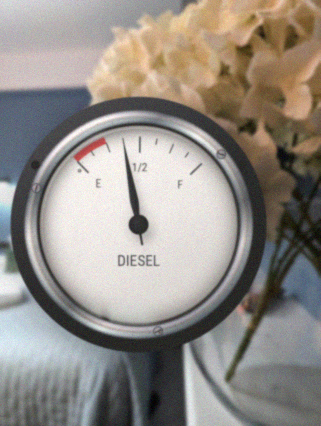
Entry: 0.375
